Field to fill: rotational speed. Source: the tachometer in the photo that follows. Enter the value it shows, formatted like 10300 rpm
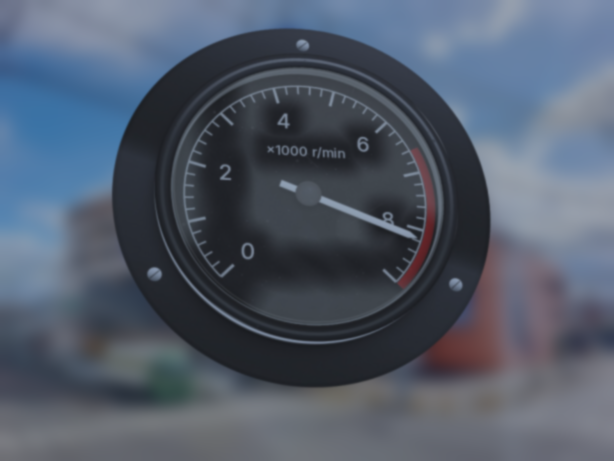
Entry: 8200 rpm
